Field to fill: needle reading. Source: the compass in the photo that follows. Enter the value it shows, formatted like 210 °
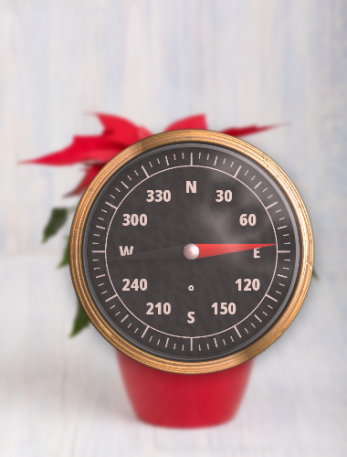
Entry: 85 °
